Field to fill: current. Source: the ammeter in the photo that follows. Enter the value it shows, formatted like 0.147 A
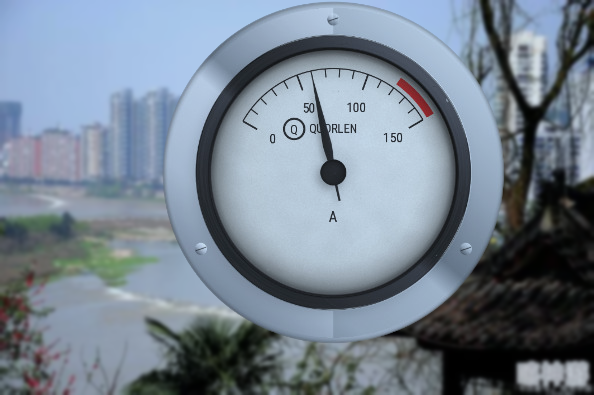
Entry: 60 A
